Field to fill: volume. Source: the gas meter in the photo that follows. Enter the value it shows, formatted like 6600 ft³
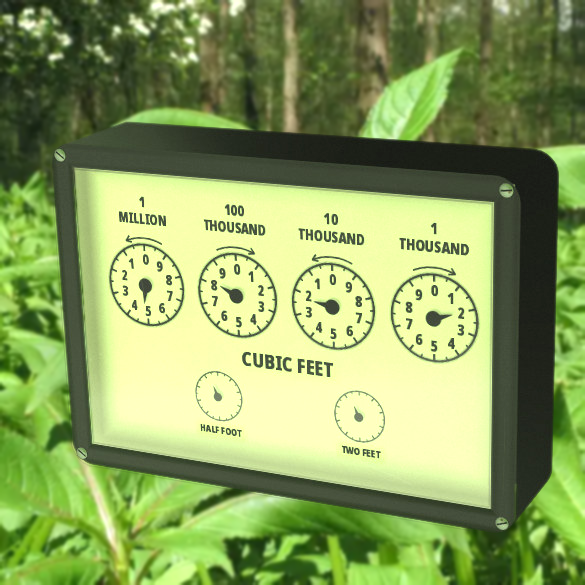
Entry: 482200 ft³
